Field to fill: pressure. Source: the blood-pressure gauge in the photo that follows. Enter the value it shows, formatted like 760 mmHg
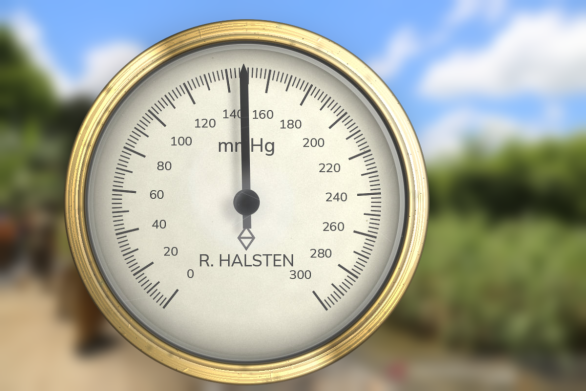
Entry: 148 mmHg
